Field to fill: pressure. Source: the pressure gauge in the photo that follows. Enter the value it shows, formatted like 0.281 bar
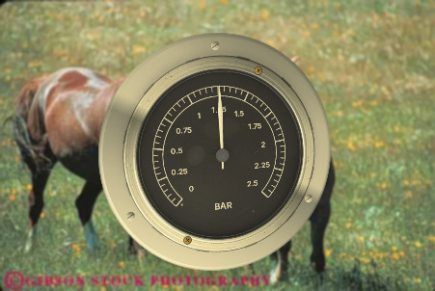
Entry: 1.25 bar
